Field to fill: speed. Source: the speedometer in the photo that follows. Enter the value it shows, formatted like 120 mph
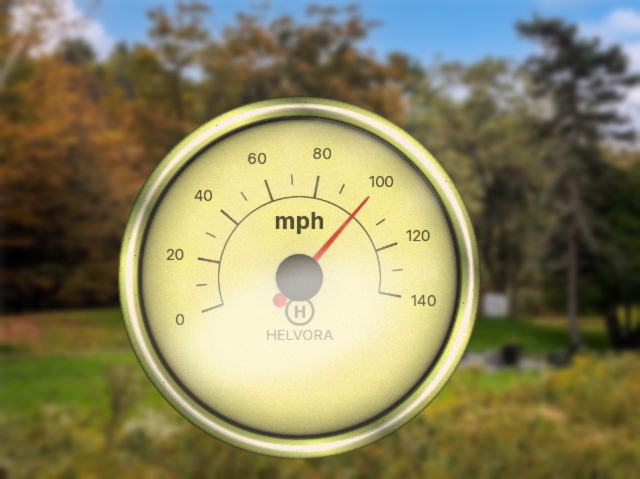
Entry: 100 mph
